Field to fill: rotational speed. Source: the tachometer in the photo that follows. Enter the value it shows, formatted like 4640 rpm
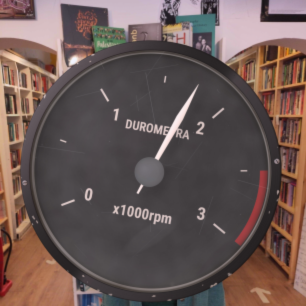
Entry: 1750 rpm
